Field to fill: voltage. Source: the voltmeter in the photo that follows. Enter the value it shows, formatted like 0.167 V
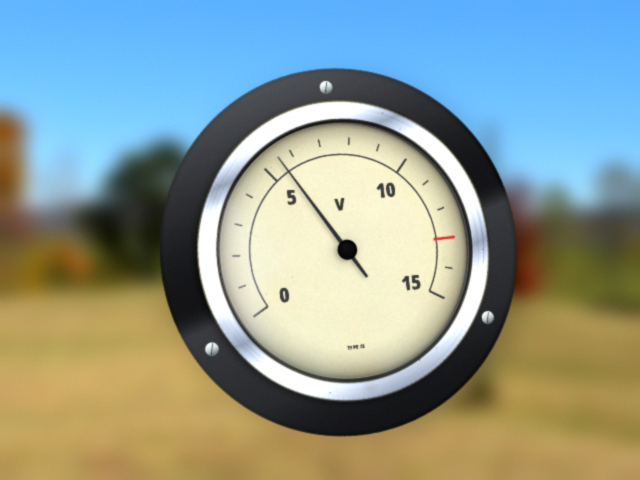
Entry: 5.5 V
